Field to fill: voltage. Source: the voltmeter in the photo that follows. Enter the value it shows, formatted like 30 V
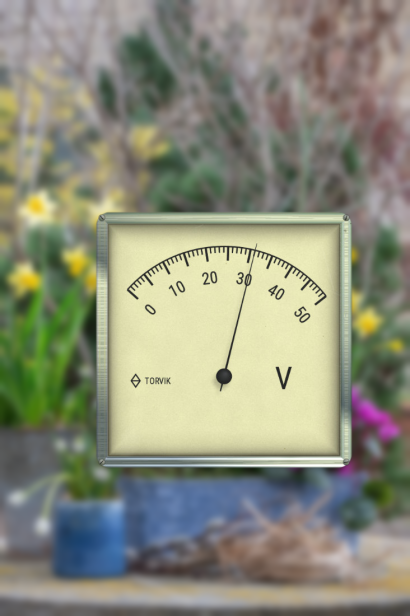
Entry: 31 V
